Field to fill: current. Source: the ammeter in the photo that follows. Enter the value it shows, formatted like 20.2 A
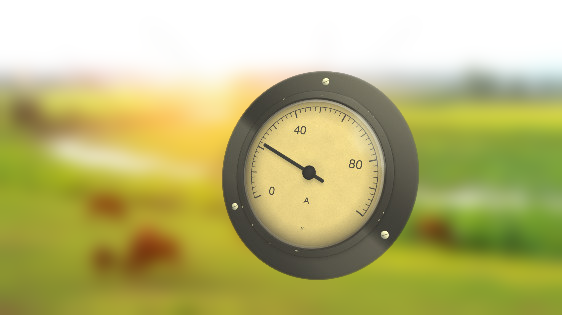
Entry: 22 A
